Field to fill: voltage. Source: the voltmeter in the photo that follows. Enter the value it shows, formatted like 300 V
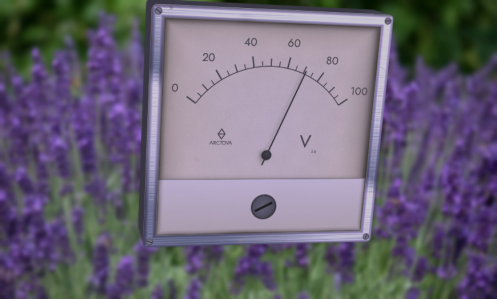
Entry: 70 V
